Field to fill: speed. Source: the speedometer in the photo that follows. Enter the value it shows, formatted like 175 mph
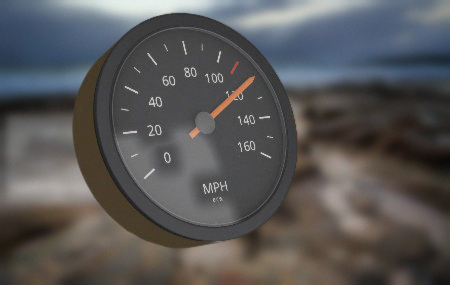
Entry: 120 mph
